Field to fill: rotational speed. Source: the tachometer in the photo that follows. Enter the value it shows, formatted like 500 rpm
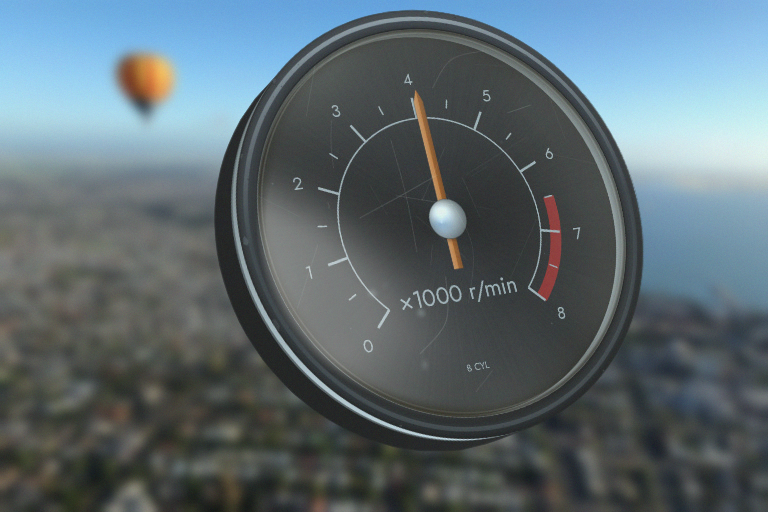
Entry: 4000 rpm
